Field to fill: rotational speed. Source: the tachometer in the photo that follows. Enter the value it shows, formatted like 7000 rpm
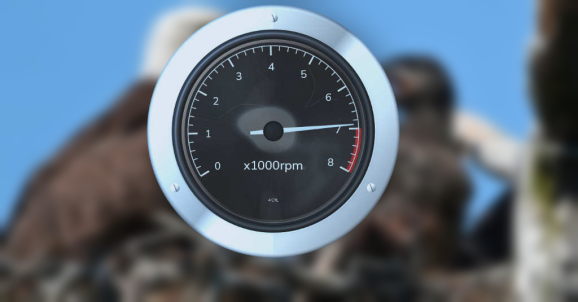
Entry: 6900 rpm
